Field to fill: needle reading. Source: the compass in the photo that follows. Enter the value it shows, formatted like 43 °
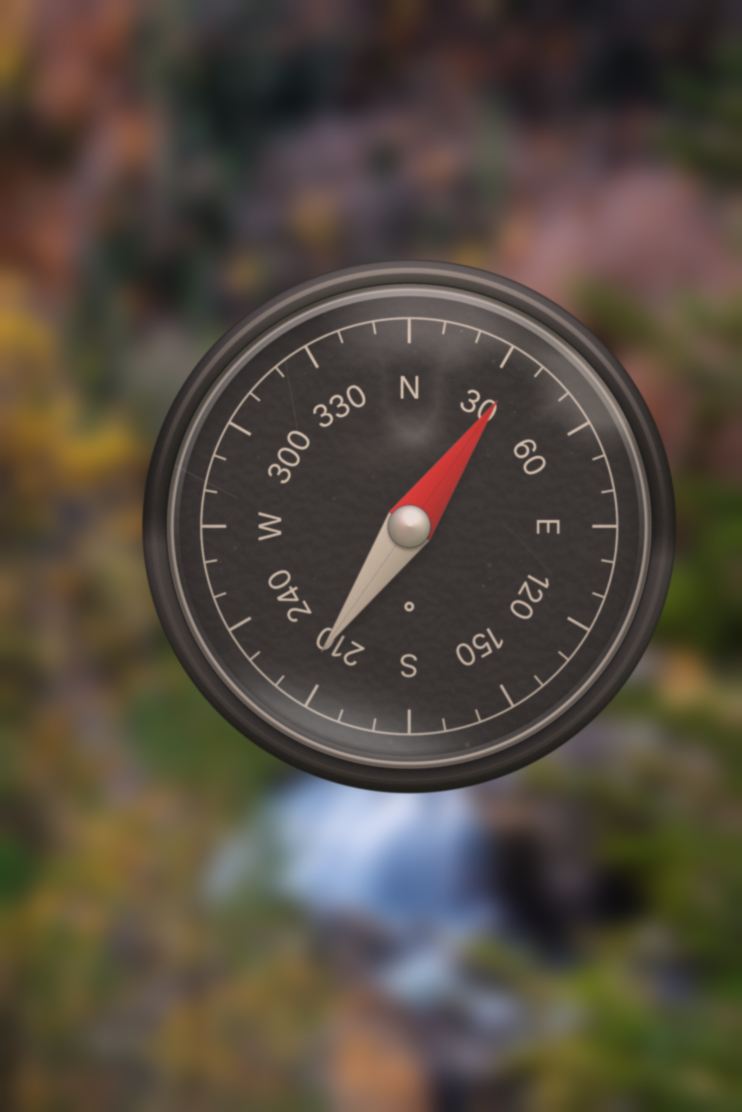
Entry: 35 °
